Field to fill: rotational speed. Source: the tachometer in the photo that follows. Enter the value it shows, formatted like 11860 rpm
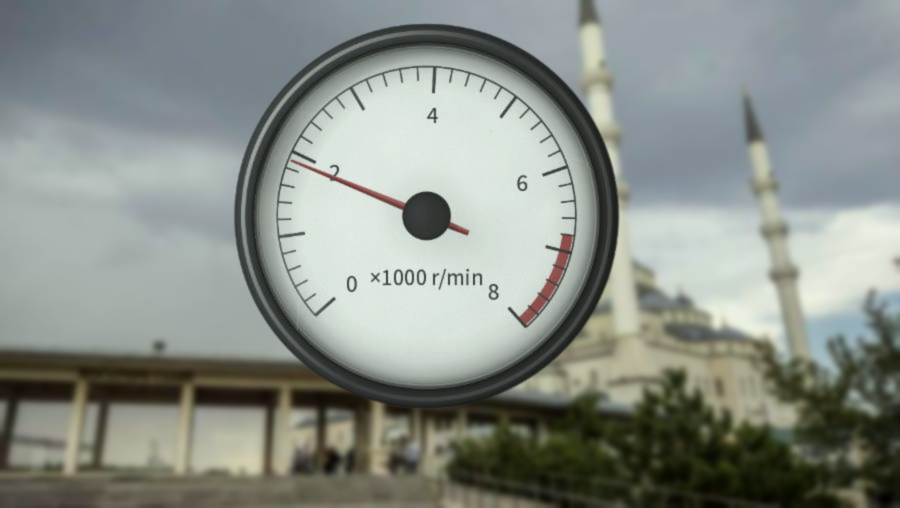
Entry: 1900 rpm
